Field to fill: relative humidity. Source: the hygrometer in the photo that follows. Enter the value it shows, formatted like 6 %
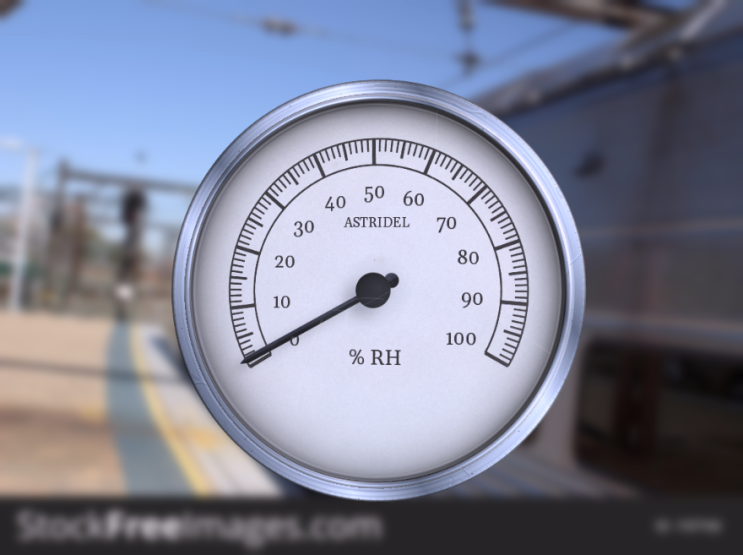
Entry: 1 %
